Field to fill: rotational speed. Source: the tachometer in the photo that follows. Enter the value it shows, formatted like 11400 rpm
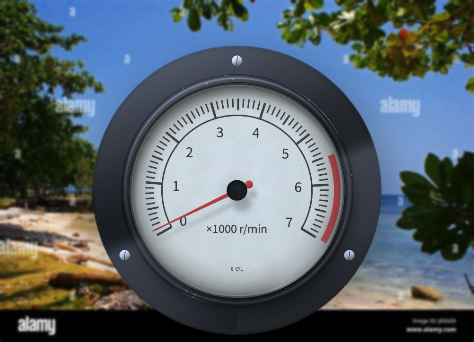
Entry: 100 rpm
